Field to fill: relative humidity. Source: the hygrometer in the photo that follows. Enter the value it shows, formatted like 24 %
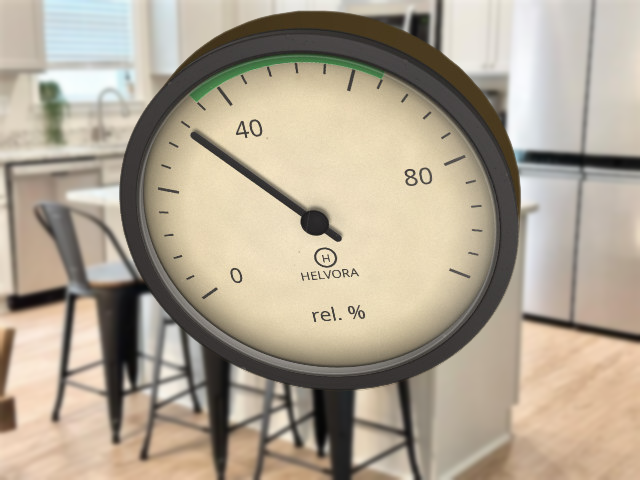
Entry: 32 %
